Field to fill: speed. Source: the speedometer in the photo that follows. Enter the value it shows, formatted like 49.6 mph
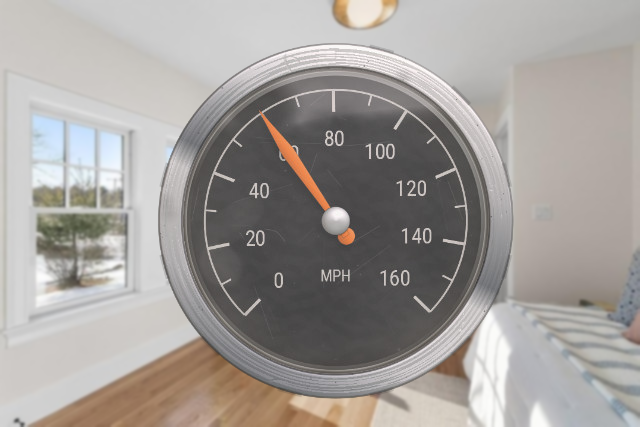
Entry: 60 mph
